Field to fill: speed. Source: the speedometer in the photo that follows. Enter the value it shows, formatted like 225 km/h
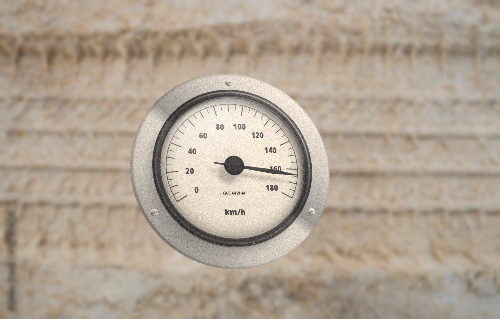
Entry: 165 km/h
